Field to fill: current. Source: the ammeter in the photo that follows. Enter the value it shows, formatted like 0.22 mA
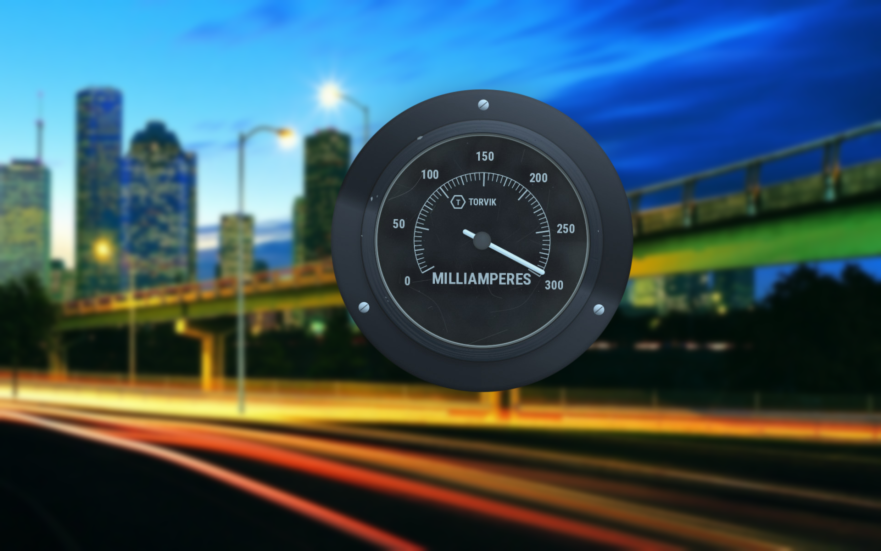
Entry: 295 mA
